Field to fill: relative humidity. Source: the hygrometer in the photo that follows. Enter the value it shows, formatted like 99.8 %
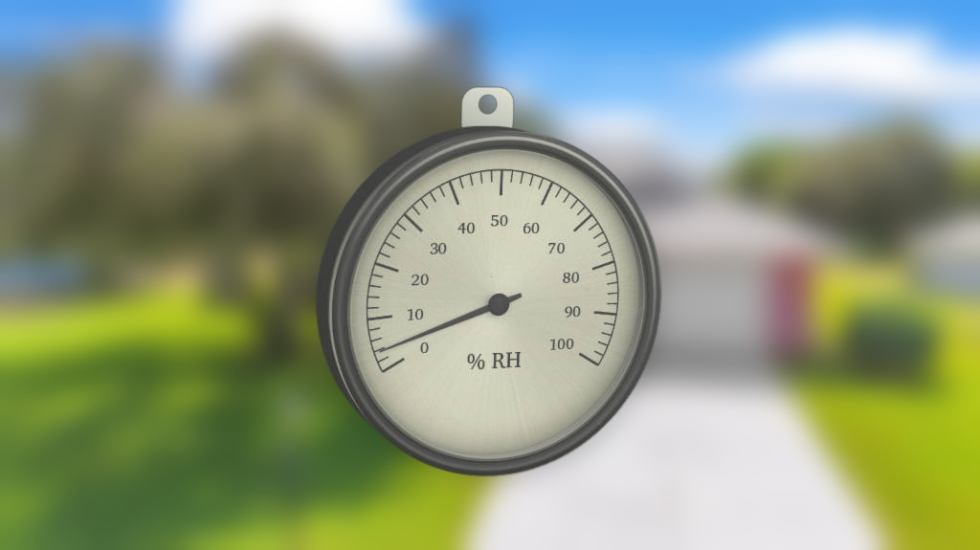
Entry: 4 %
